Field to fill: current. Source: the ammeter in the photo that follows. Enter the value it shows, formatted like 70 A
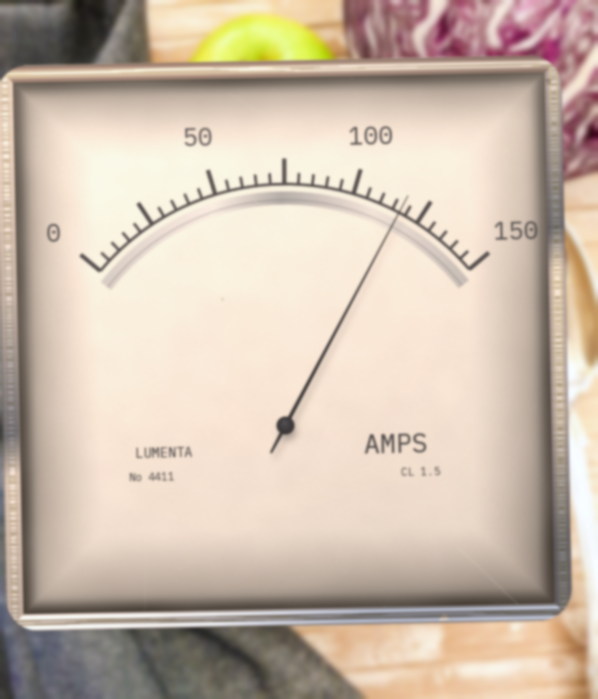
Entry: 117.5 A
